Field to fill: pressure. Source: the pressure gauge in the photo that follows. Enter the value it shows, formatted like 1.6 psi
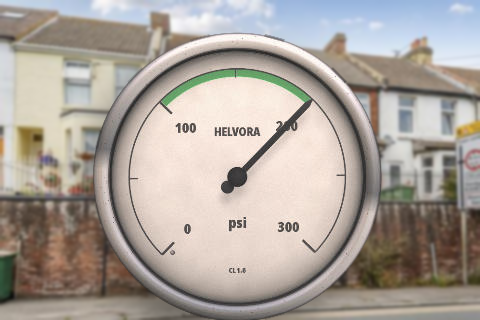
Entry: 200 psi
